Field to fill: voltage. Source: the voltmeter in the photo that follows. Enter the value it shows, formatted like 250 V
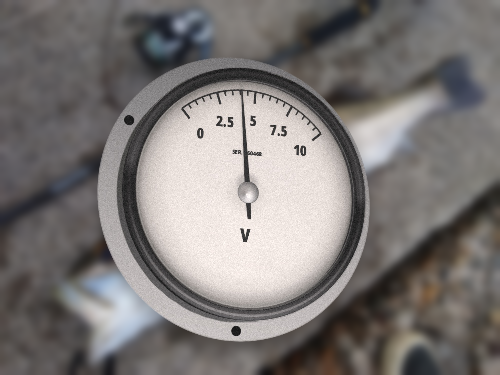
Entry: 4 V
